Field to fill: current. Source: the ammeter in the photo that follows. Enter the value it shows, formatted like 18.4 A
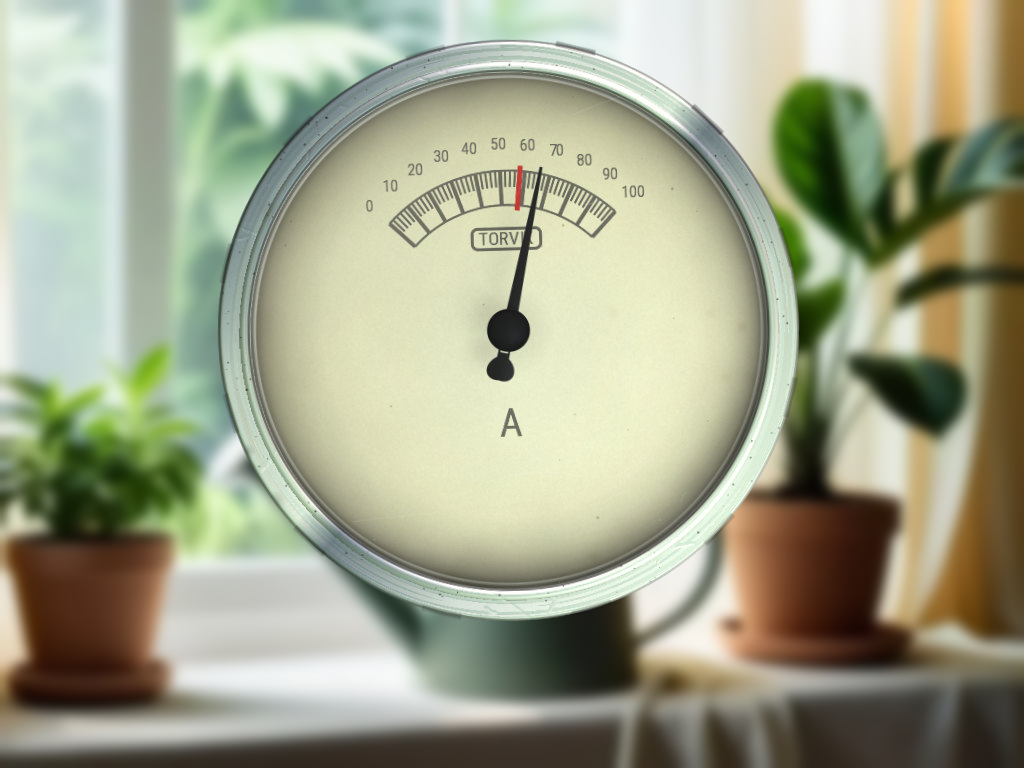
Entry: 66 A
